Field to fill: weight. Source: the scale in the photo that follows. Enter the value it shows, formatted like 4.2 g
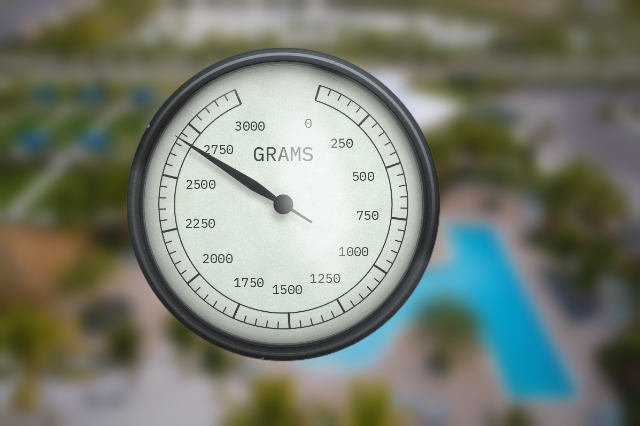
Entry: 2675 g
